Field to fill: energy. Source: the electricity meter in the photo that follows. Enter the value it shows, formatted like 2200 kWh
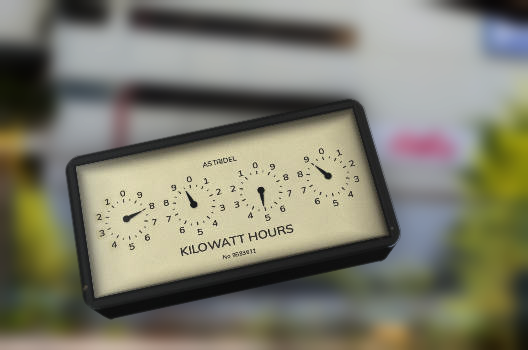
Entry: 7949 kWh
